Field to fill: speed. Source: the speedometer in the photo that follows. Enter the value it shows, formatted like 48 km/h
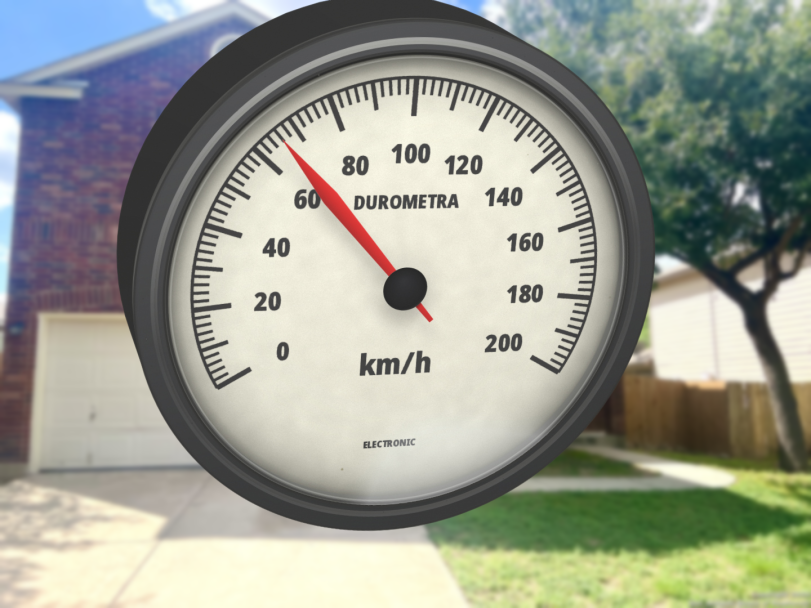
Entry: 66 km/h
